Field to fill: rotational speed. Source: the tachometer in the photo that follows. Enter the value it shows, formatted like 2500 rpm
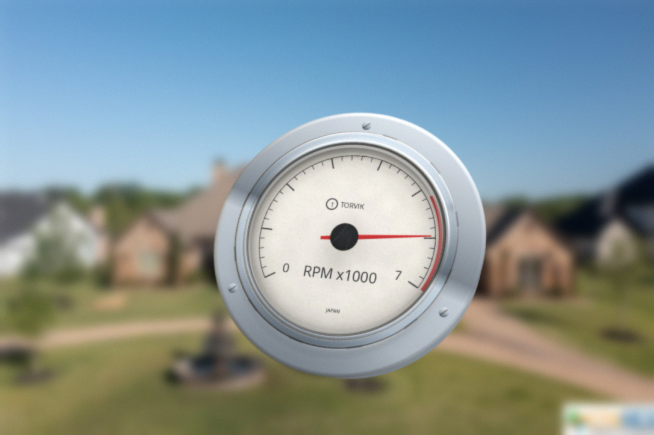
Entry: 6000 rpm
